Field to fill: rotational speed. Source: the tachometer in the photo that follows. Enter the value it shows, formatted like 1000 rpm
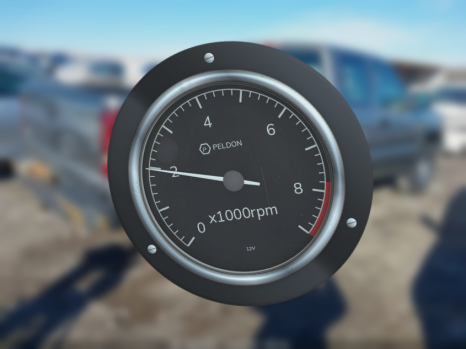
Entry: 2000 rpm
